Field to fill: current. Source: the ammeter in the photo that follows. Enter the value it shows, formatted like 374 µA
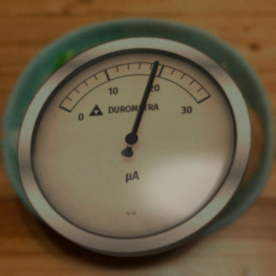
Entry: 19 µA
